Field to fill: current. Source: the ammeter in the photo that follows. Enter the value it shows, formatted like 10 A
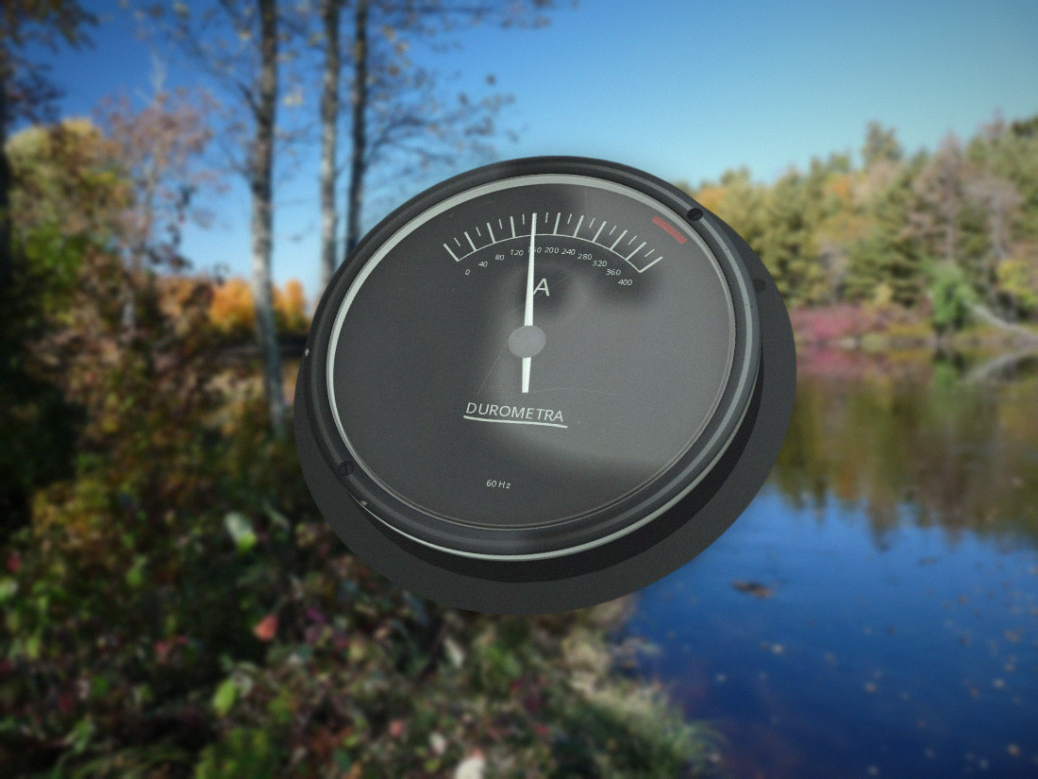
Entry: 160 A
